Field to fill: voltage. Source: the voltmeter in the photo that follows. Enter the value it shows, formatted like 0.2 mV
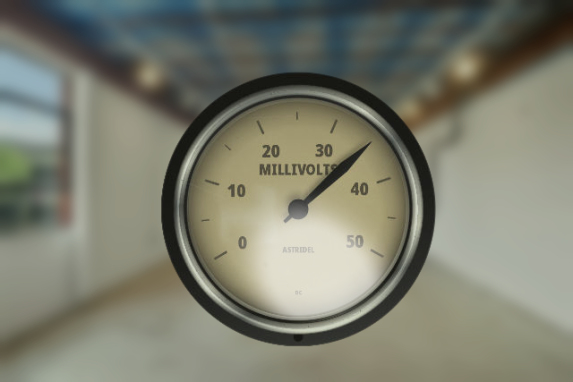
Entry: 35 mV
